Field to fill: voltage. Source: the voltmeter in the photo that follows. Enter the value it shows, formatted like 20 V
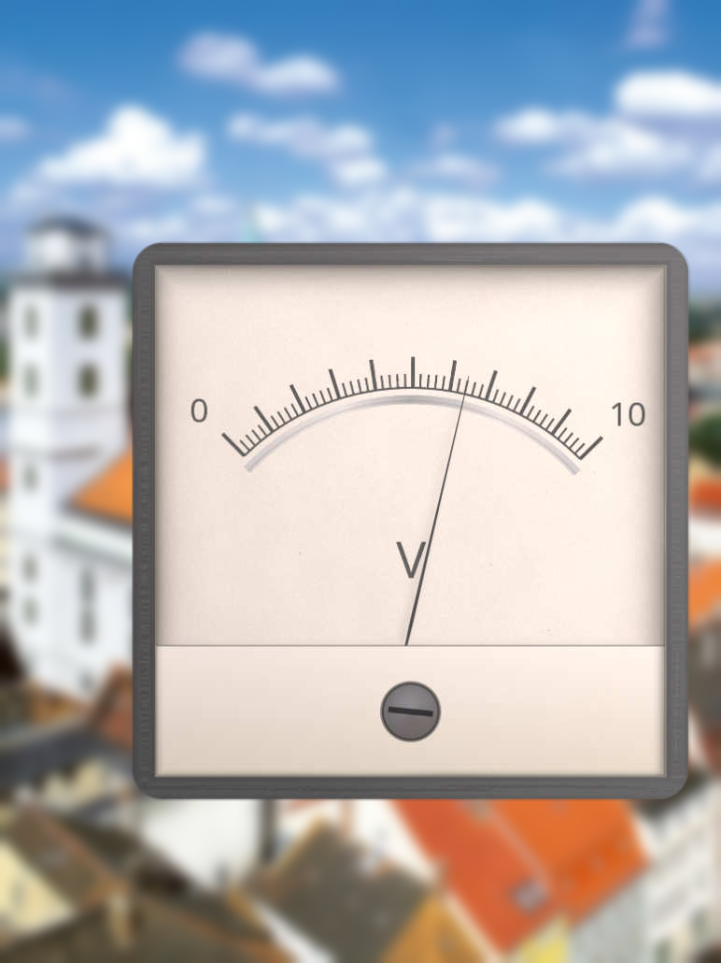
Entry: 6.4 V
